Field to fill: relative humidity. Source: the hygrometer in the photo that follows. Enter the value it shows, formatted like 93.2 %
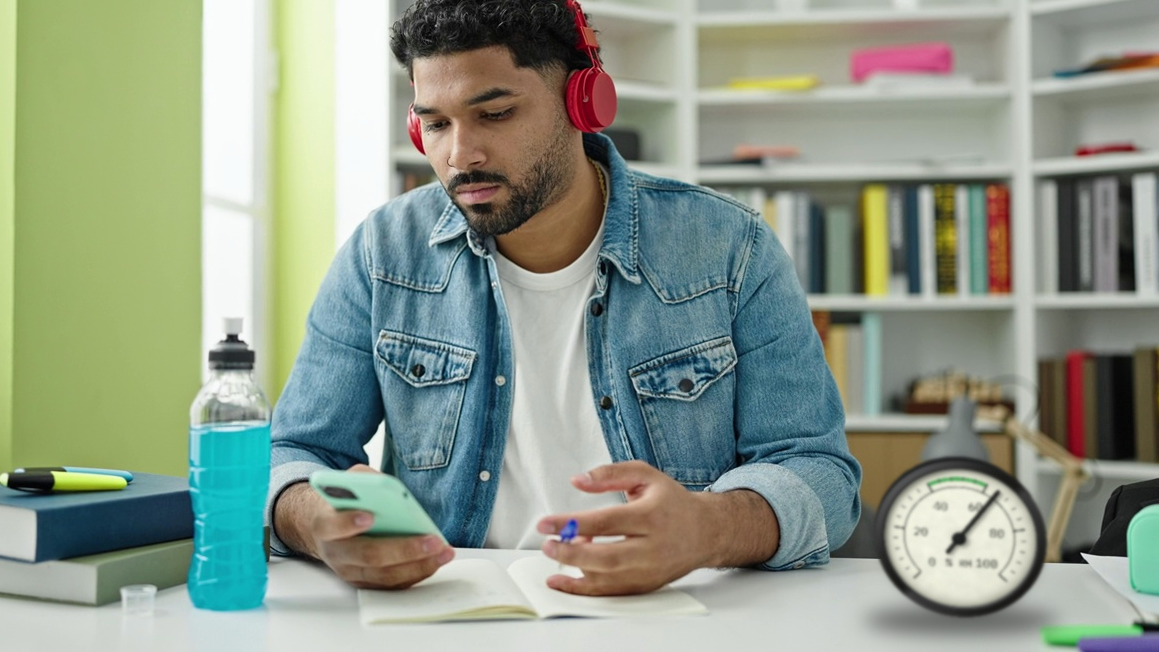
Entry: 64 %
